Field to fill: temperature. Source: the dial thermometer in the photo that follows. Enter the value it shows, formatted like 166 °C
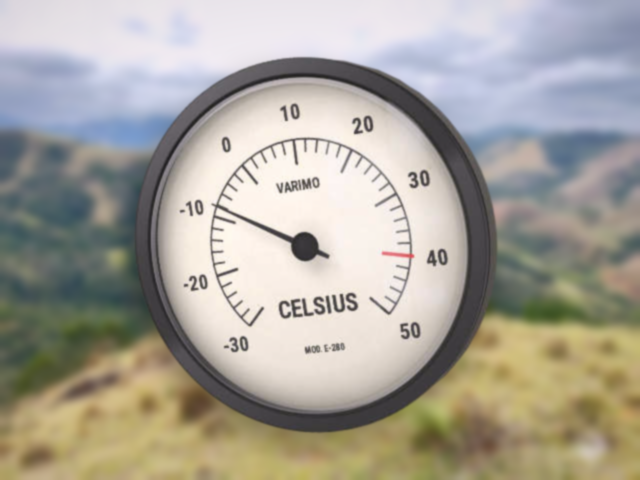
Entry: -8 °C
